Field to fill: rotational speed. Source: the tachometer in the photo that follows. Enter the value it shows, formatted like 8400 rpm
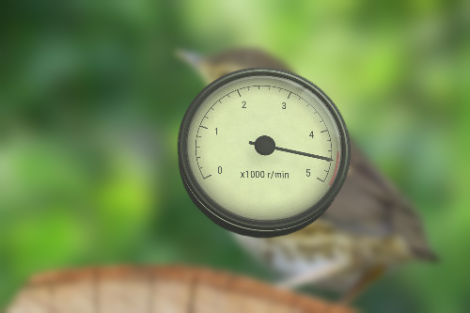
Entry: 4600 rpm
